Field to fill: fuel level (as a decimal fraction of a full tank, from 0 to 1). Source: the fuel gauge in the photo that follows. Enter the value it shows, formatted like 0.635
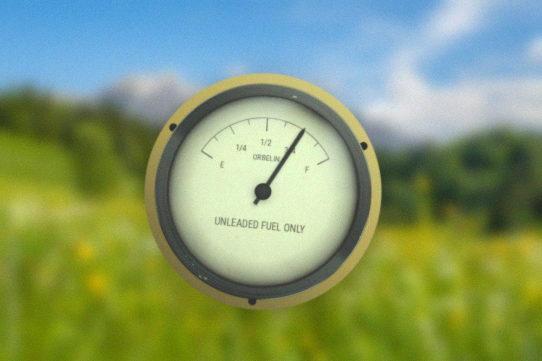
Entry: 0.75
